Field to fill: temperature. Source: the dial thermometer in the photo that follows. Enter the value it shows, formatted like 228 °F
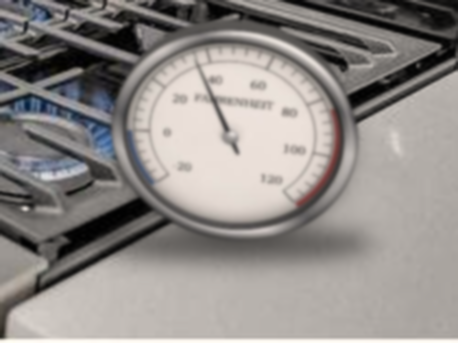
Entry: 36 °F
